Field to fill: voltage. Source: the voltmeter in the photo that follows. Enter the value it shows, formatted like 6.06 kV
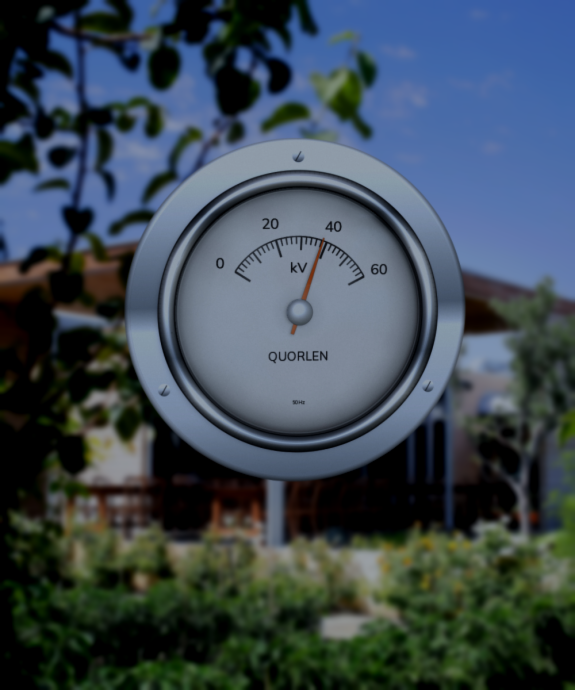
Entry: 38 kV
